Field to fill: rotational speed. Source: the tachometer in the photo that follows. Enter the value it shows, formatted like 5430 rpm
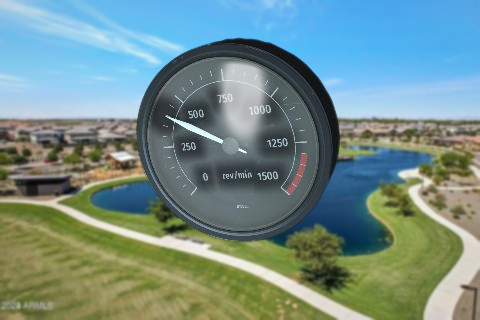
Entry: 400 rpm
